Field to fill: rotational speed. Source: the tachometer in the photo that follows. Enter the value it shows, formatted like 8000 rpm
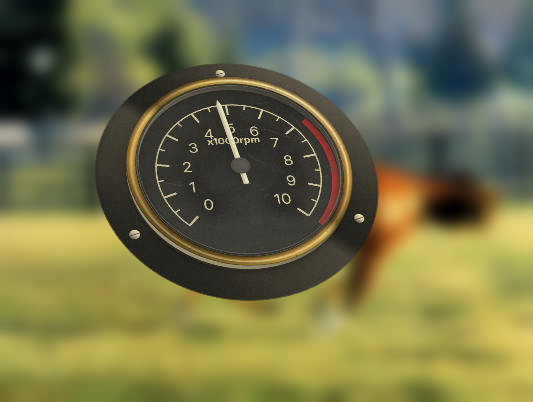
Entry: 4750 rpm
